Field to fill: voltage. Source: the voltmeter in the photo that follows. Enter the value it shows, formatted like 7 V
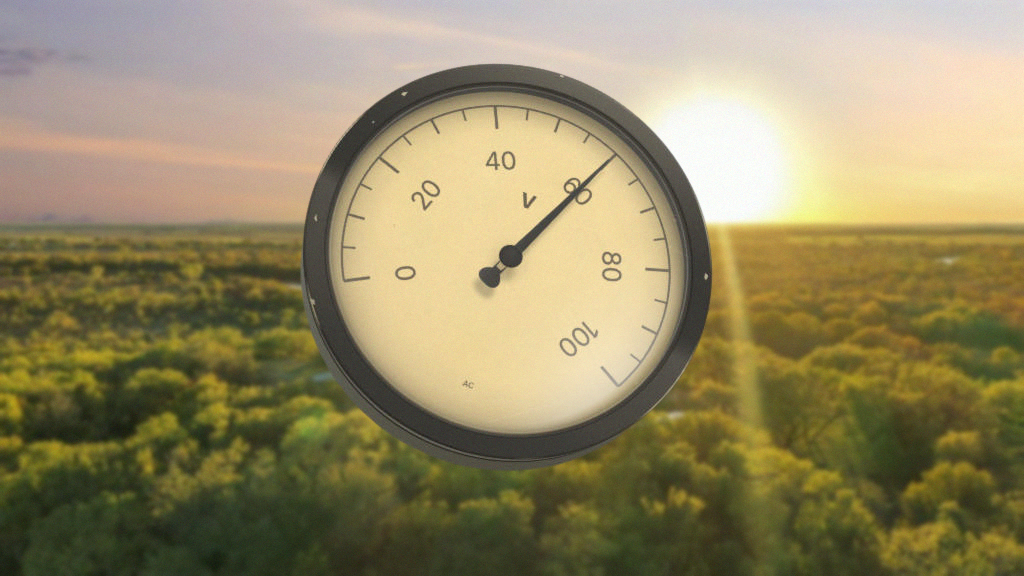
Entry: 60 V
